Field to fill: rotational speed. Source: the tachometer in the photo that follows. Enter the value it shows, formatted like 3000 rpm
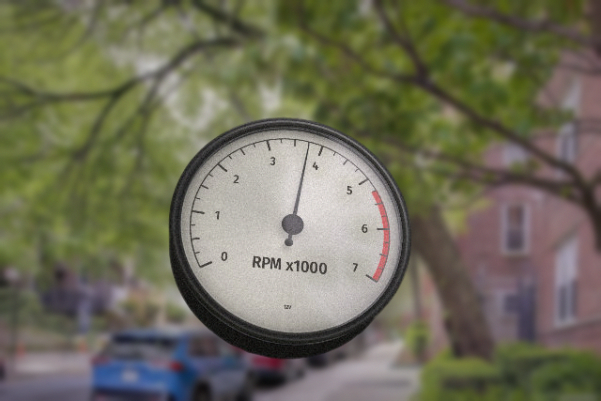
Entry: 3750 rpm
